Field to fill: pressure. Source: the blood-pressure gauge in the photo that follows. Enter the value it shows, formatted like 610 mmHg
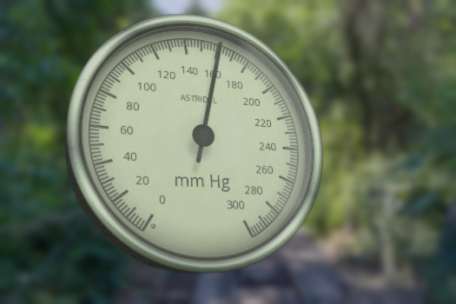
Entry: 160 mmHg
